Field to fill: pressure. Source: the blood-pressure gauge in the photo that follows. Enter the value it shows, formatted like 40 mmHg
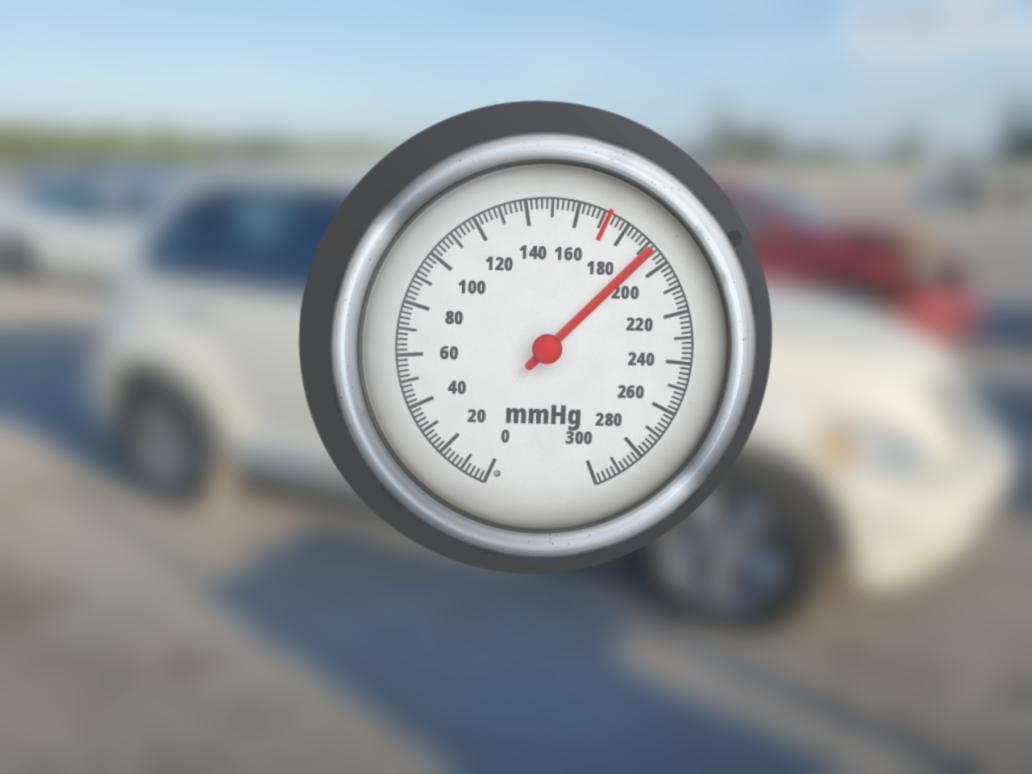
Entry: 192 mmHg
